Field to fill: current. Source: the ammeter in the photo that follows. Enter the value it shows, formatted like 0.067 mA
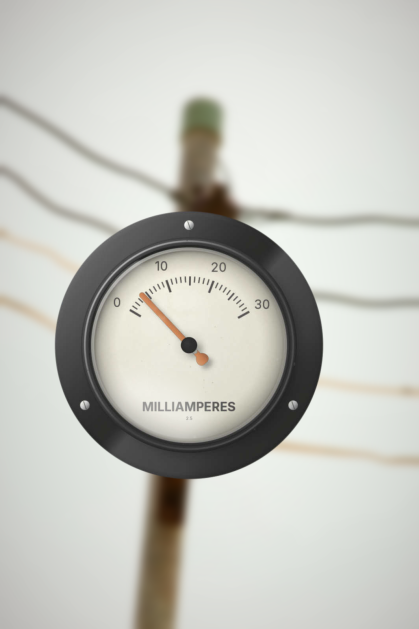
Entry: 4 mA
